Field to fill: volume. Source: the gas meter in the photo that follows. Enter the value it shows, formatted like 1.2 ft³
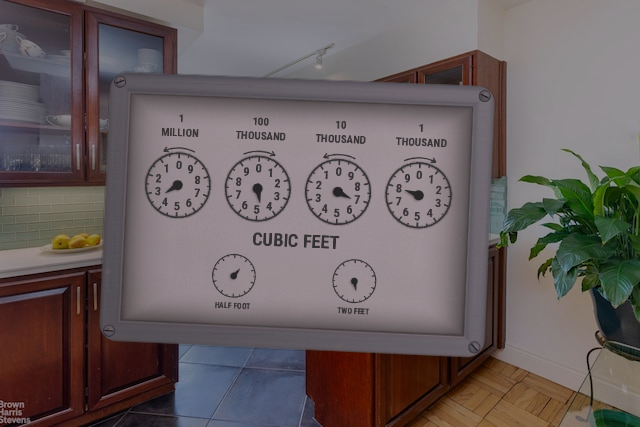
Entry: 346800 ft³
